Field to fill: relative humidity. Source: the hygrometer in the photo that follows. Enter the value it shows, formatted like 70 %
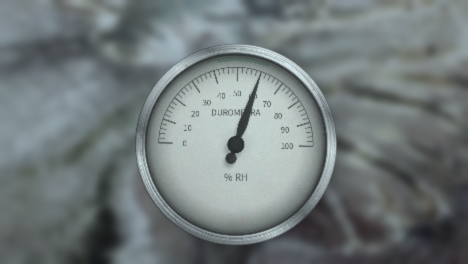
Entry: 60 %
